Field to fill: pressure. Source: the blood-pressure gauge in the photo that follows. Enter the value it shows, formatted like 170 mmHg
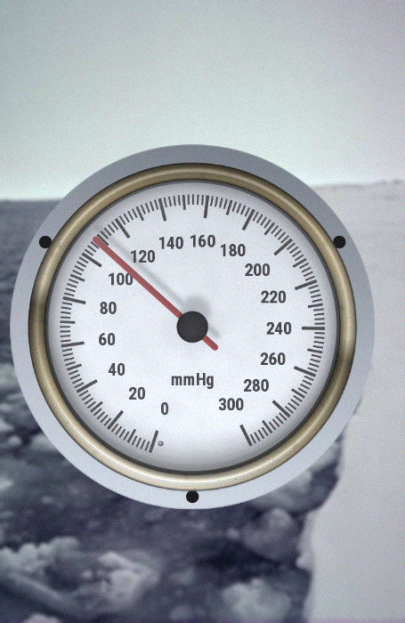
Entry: 108 mmHg
